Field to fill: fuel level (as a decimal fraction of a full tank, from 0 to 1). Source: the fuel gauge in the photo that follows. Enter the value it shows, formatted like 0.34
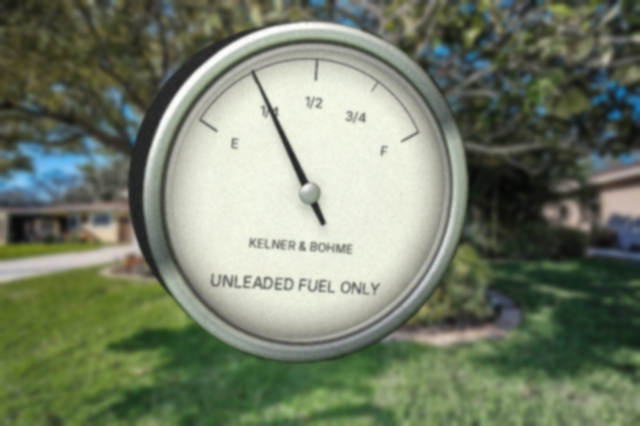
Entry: 0.25
